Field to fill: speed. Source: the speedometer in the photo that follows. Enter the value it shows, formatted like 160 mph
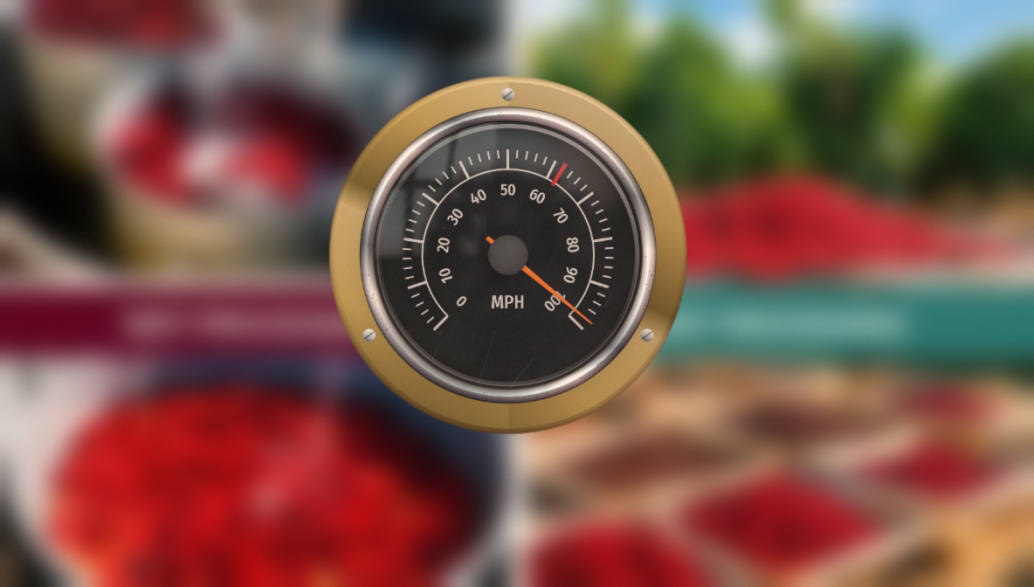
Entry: 98 mph
